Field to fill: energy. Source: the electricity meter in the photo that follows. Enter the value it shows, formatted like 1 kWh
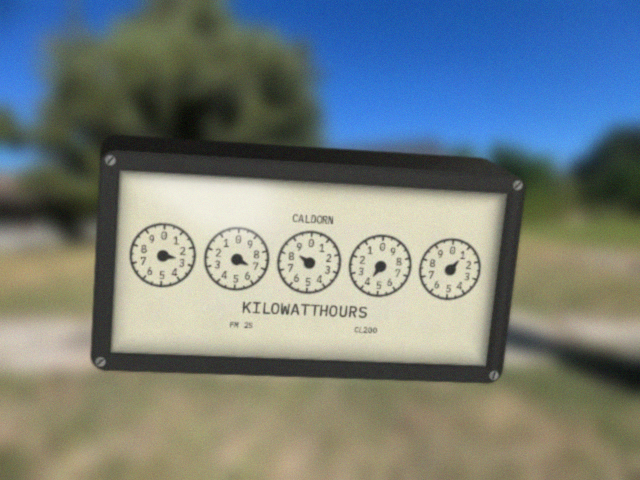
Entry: 26841 kWh
